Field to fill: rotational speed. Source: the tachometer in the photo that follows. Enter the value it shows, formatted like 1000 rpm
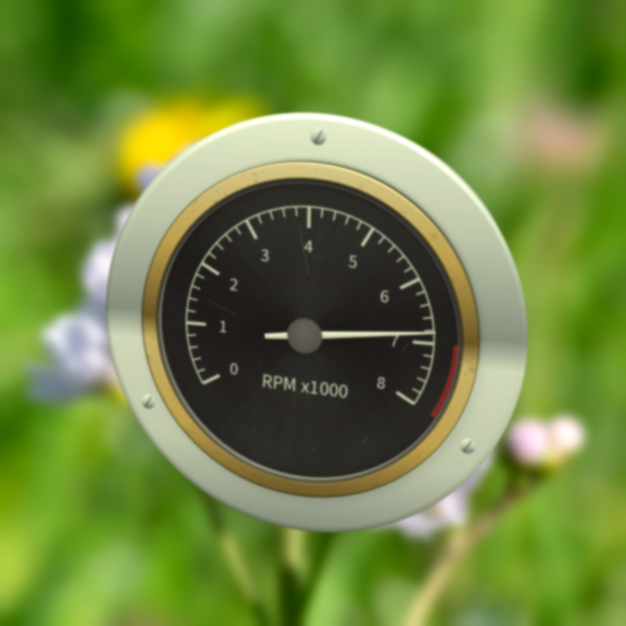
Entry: 6800 rpm
